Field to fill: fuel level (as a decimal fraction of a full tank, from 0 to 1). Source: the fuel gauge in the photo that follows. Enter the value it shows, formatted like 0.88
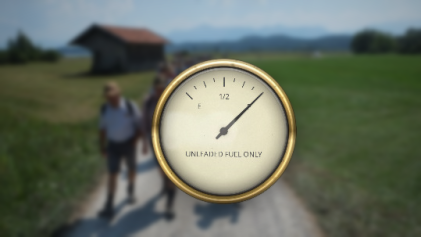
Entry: 1
